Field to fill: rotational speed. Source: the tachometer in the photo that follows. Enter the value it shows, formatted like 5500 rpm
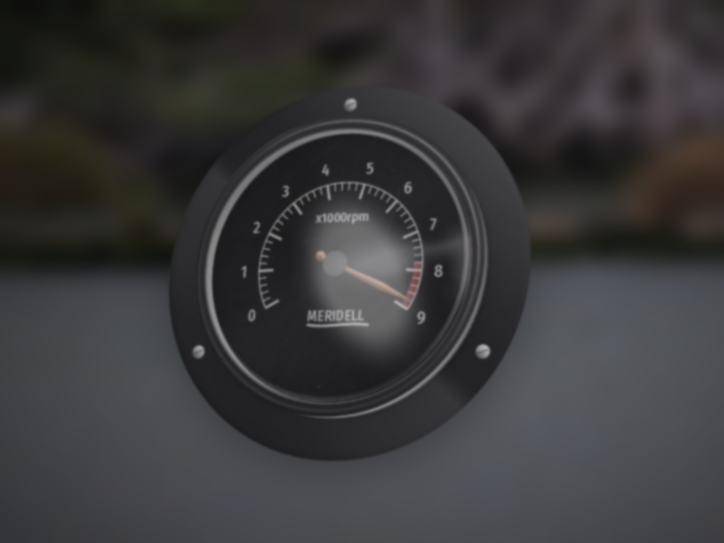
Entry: 8800 rpm
